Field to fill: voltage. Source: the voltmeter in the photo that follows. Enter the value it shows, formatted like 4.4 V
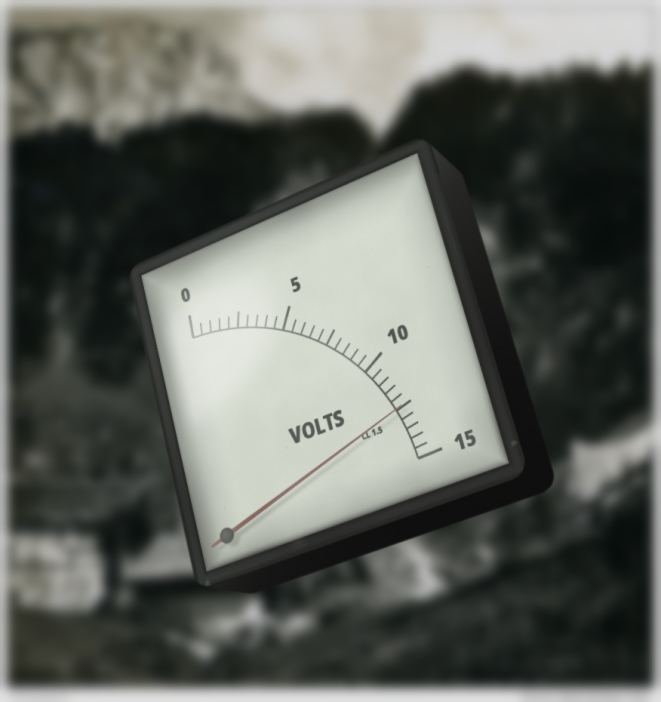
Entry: 12.5 V
